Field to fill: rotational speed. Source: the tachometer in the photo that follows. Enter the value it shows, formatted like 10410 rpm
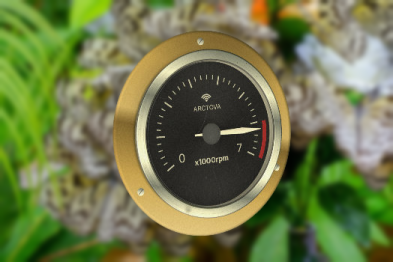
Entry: 6200 rpm
